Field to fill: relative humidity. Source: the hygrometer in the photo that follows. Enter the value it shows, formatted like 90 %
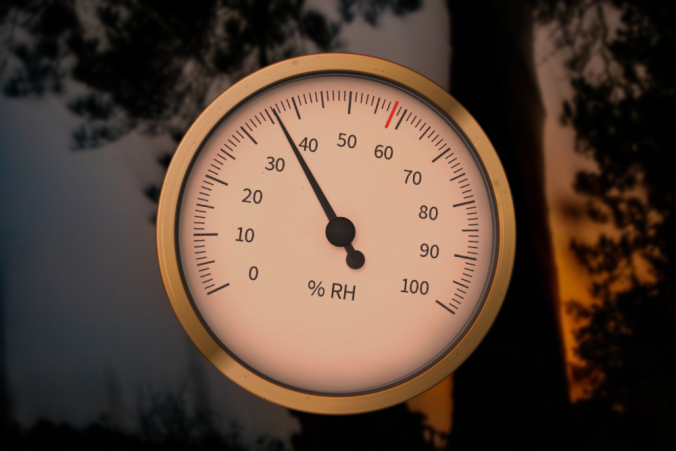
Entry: 36 %
